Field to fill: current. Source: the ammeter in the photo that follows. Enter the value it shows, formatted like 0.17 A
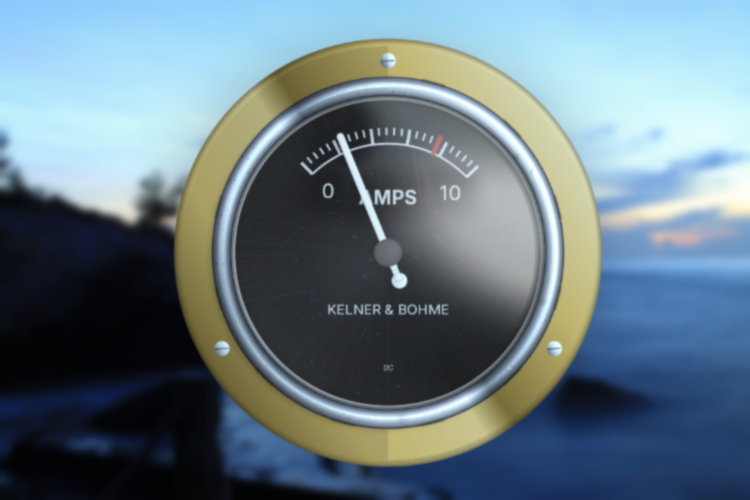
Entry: 2.4 A
